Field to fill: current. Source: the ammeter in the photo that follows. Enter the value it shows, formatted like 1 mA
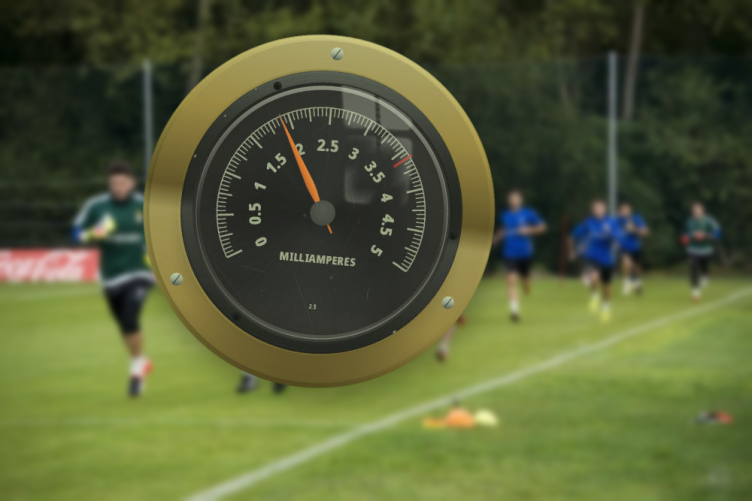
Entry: 1.9 mA
